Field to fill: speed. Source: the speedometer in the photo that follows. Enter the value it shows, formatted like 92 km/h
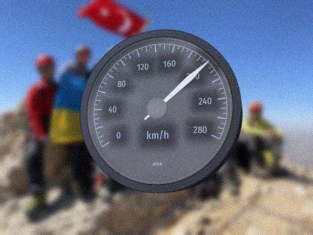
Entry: 200 km/h
